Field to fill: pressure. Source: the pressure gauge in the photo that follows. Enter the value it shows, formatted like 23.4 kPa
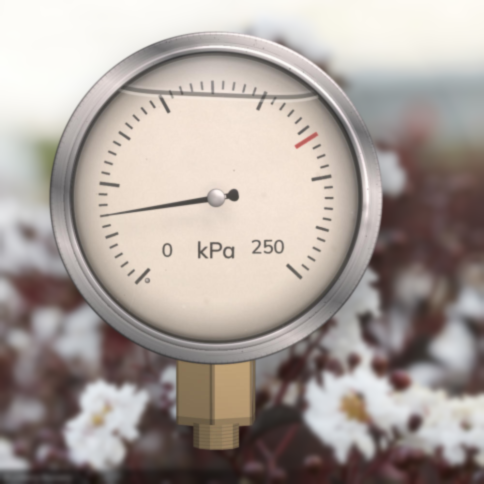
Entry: 35 kPa
